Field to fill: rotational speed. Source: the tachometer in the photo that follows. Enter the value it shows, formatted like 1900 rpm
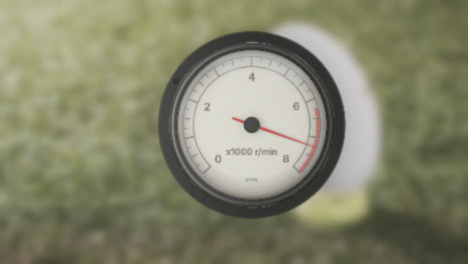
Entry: 7250 rpm
